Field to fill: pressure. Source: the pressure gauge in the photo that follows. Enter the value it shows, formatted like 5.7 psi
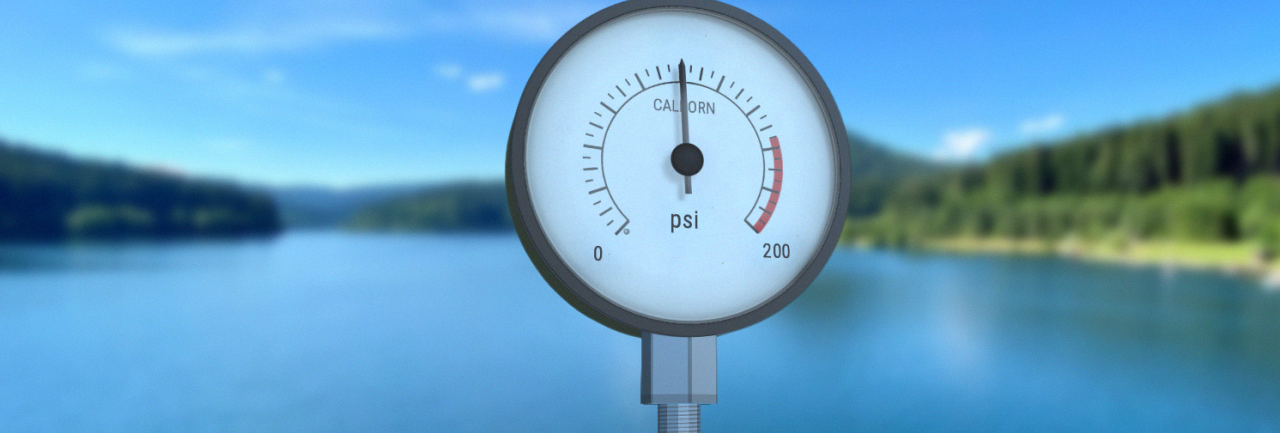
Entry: 100 psi
